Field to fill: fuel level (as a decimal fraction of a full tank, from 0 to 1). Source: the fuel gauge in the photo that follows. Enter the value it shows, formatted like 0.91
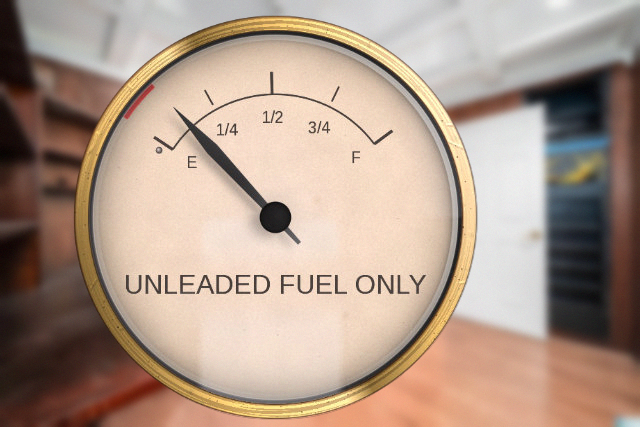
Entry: 0.125
